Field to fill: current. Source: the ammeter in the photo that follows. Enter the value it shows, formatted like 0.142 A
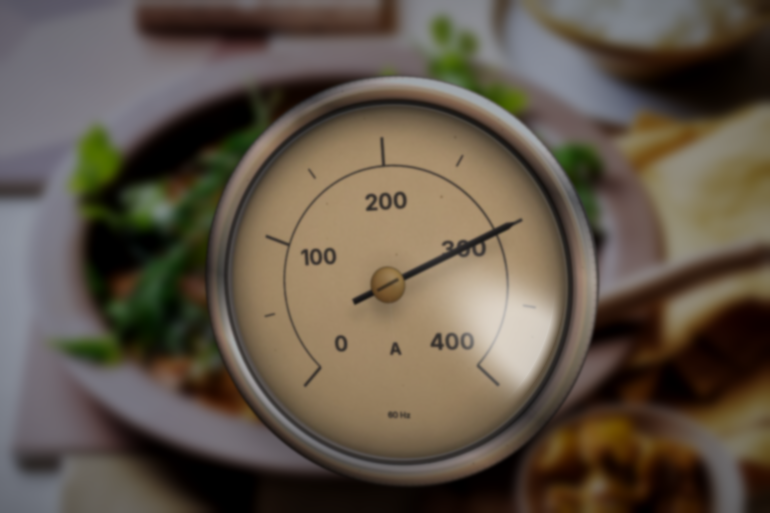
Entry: 300 A
